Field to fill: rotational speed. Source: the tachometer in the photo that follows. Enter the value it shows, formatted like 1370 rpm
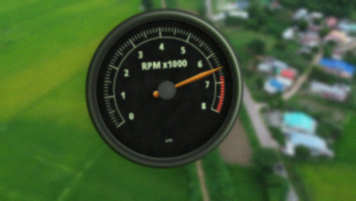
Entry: 6500 rpm
